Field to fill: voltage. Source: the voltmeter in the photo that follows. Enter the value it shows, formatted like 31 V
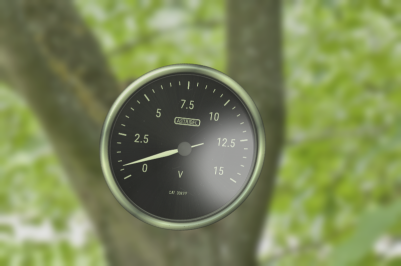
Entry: 0.75 V
